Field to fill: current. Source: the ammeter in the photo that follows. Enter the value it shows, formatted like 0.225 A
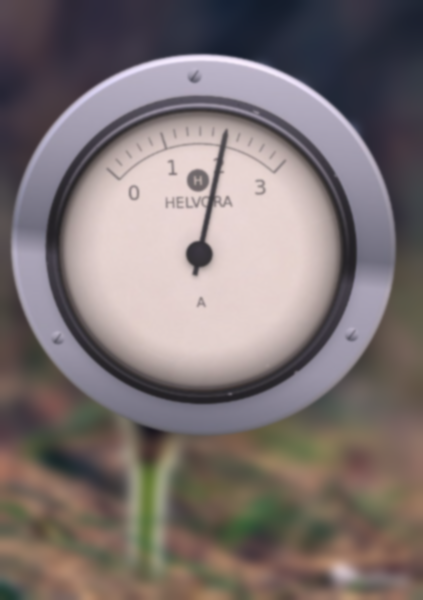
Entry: 2 A
